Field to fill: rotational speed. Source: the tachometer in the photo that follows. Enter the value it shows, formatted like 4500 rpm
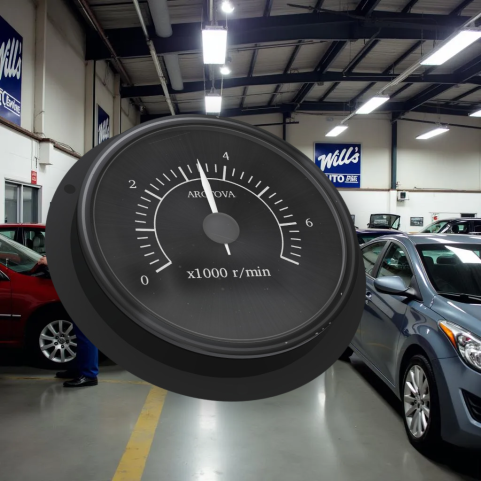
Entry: 3400 rpm
